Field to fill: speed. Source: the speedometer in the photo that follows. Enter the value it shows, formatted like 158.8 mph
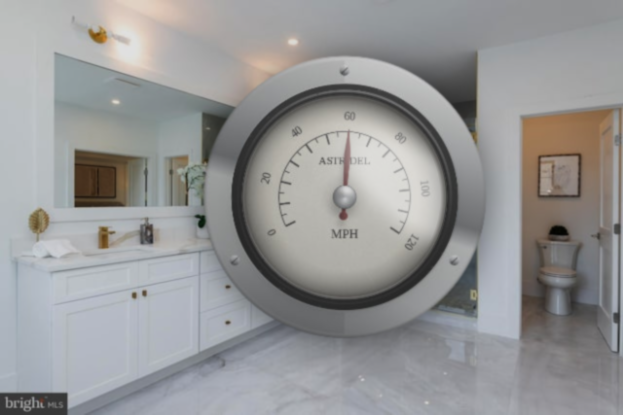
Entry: 60 mph
